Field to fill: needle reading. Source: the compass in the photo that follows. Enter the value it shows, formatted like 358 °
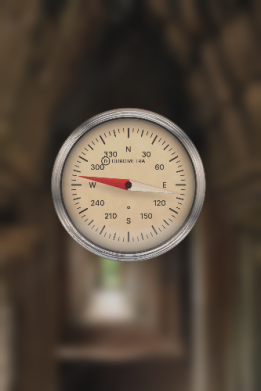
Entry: 280 °
